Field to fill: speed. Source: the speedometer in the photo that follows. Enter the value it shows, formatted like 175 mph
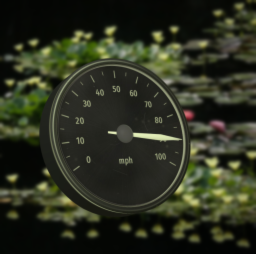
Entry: 90 mph
